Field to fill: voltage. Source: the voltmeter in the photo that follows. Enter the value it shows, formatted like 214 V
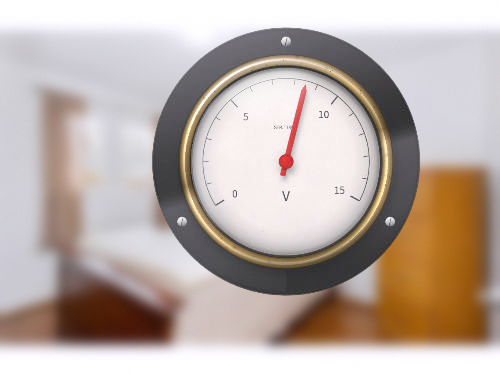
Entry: 8.5 V
